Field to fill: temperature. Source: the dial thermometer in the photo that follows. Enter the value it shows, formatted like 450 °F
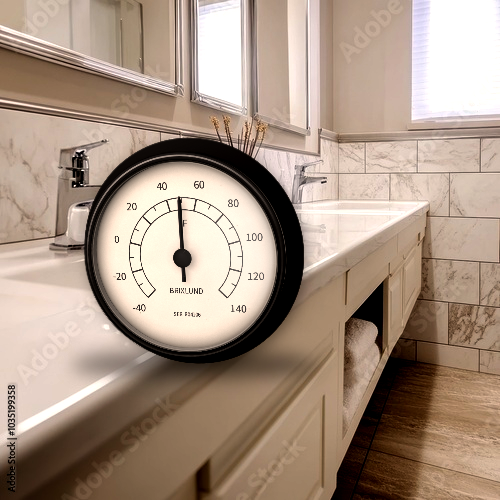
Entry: 50 °F
